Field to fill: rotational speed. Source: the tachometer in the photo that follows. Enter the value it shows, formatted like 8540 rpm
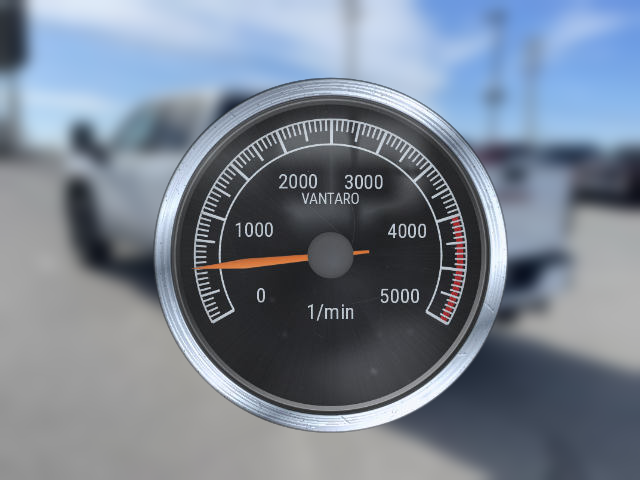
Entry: 500 rpm
